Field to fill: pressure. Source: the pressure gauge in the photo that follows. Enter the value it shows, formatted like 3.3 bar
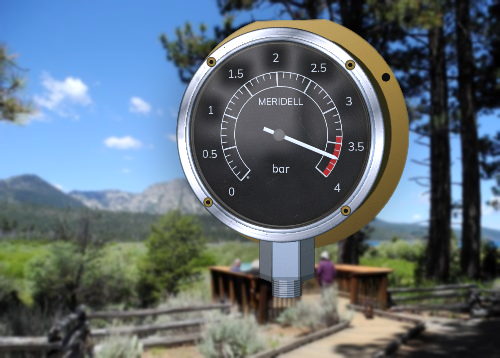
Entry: 3.7 bar
